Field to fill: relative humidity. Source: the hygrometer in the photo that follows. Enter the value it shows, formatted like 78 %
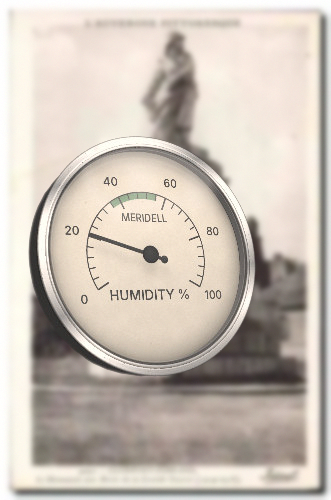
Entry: 20 %
